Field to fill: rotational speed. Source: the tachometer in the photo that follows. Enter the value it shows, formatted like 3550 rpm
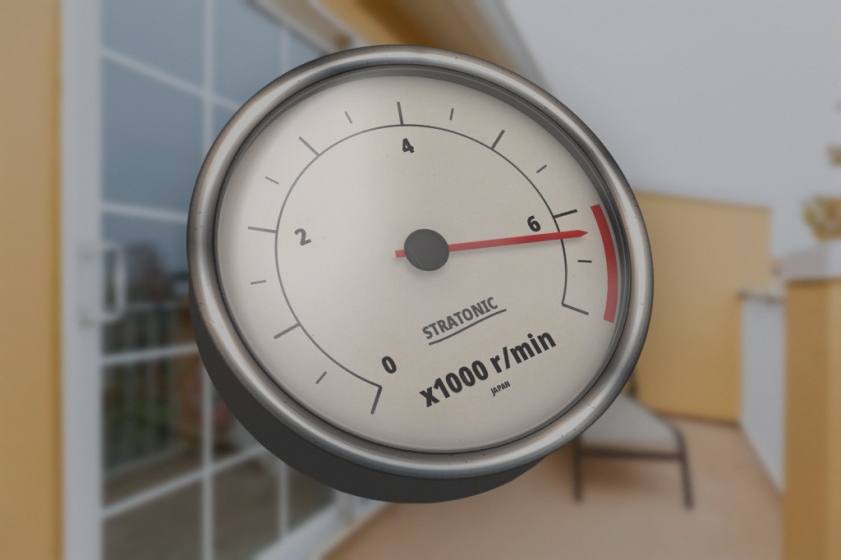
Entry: 6250 rpm
